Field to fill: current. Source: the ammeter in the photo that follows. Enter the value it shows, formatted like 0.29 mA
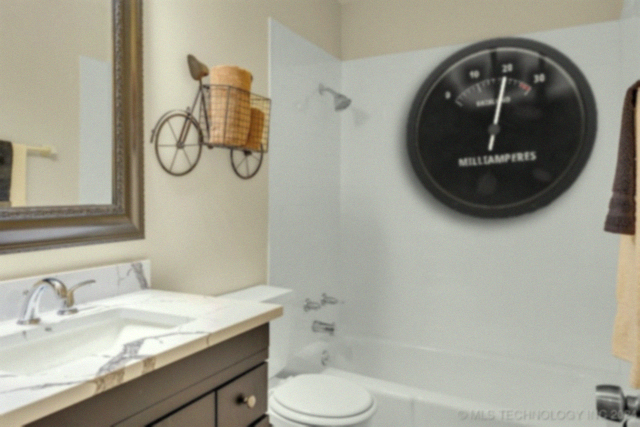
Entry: 20 mA
